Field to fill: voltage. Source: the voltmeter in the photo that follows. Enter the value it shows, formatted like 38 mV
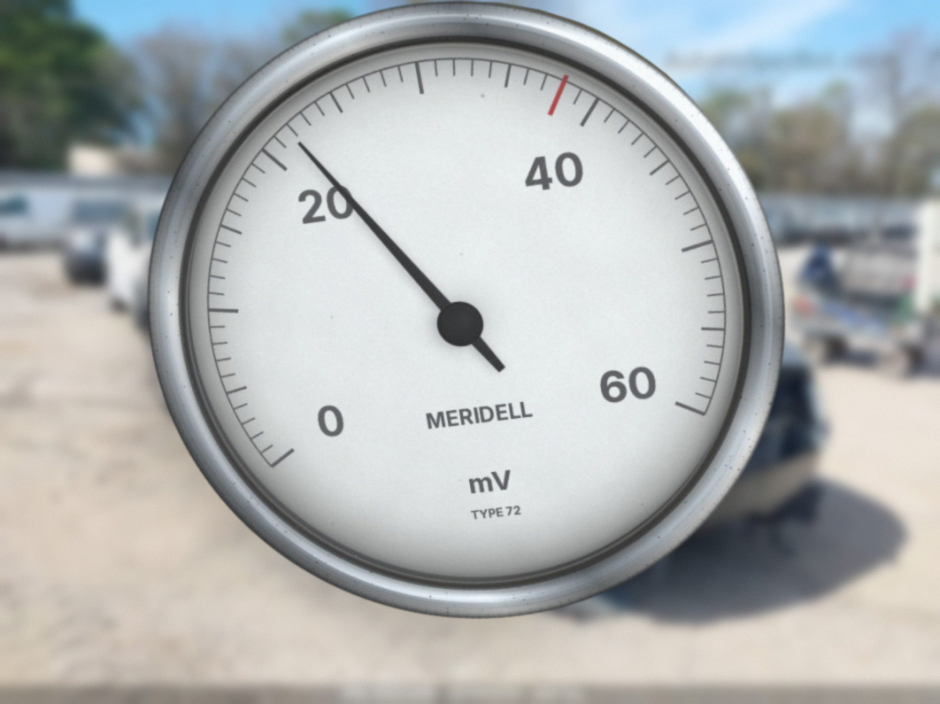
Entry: 22 mV
